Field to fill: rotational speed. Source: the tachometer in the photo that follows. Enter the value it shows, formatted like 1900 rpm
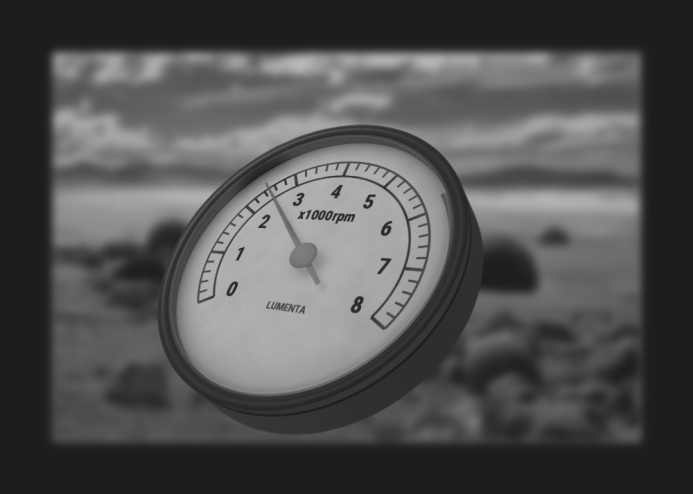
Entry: 2500 rpm
